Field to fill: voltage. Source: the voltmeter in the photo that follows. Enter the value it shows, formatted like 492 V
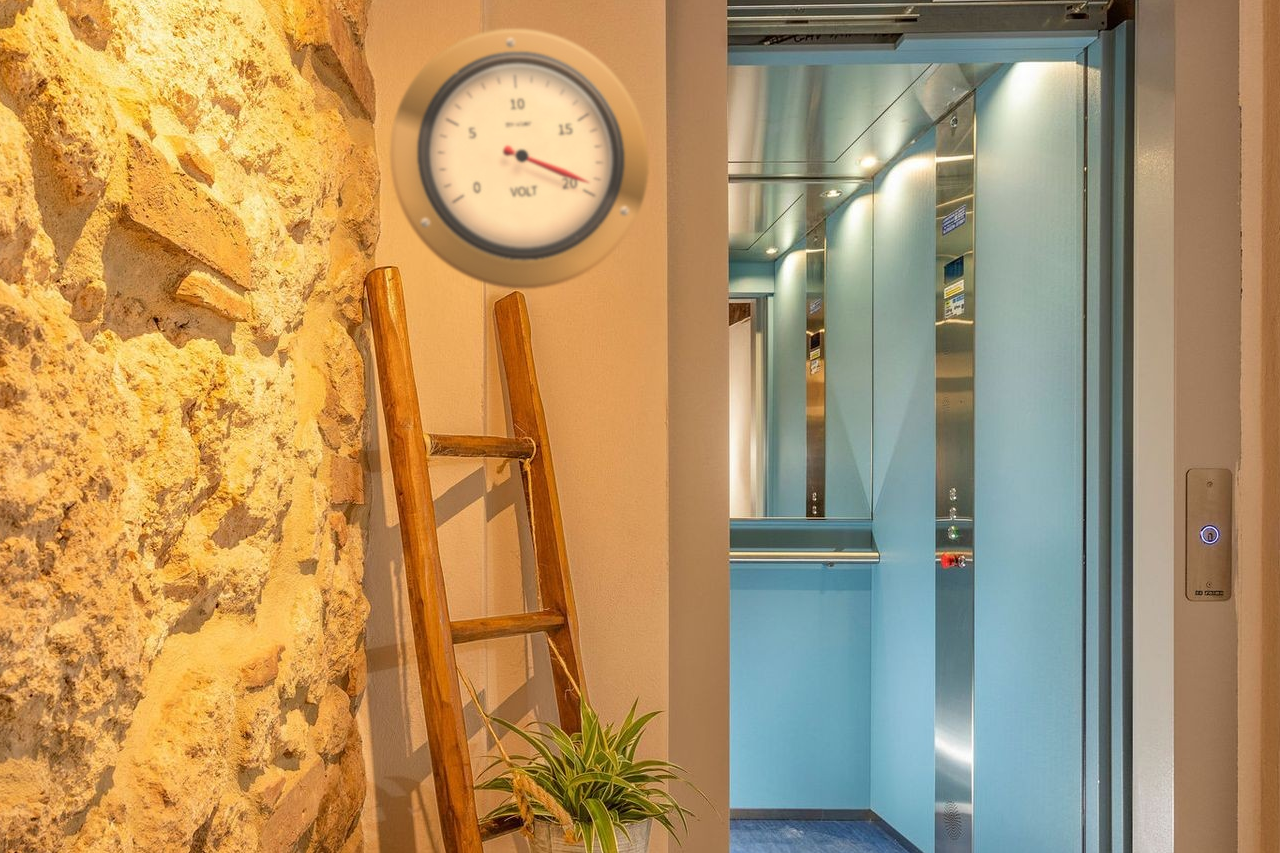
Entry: 19.5 V
